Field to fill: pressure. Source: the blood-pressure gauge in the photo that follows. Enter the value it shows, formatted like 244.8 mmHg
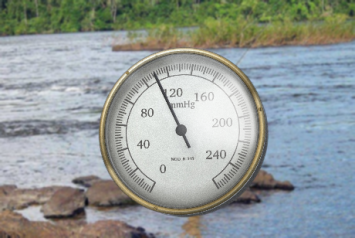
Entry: 110 mmHg
